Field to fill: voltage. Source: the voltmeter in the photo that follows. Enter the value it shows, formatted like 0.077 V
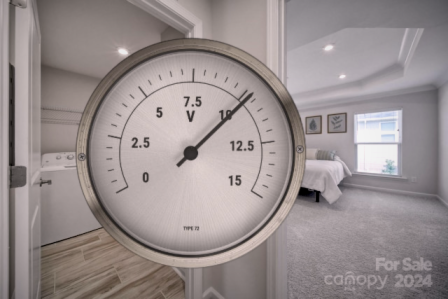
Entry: 10.25 V
